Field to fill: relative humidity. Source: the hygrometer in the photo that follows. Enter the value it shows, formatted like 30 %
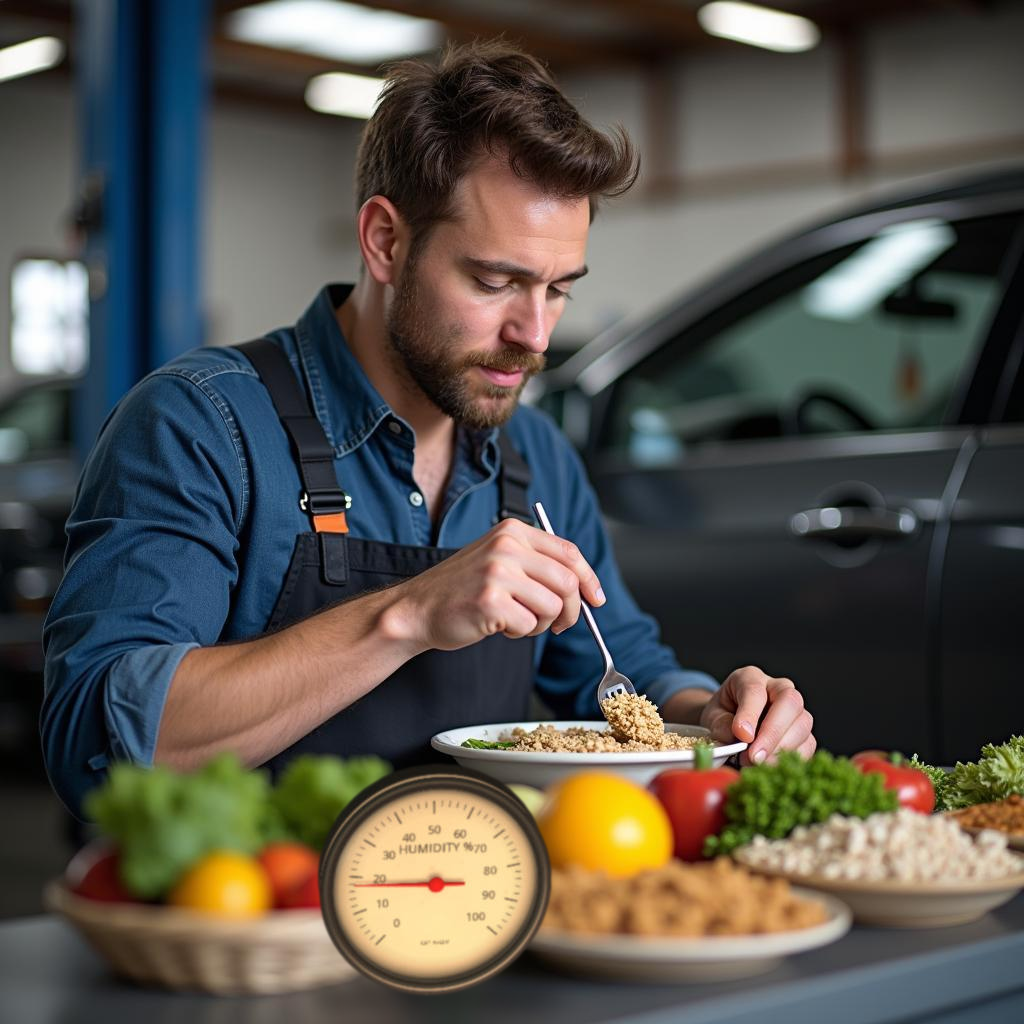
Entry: 18 %
